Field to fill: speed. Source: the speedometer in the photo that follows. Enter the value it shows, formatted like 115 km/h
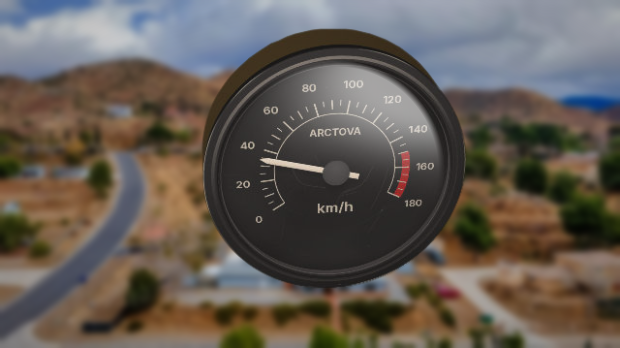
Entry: 35 km/h
